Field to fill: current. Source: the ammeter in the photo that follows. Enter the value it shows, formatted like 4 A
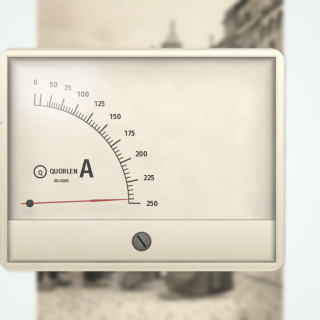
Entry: 245 A
